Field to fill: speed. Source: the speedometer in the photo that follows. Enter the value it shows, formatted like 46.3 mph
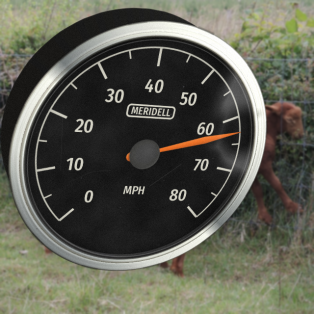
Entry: 62.5 mph
